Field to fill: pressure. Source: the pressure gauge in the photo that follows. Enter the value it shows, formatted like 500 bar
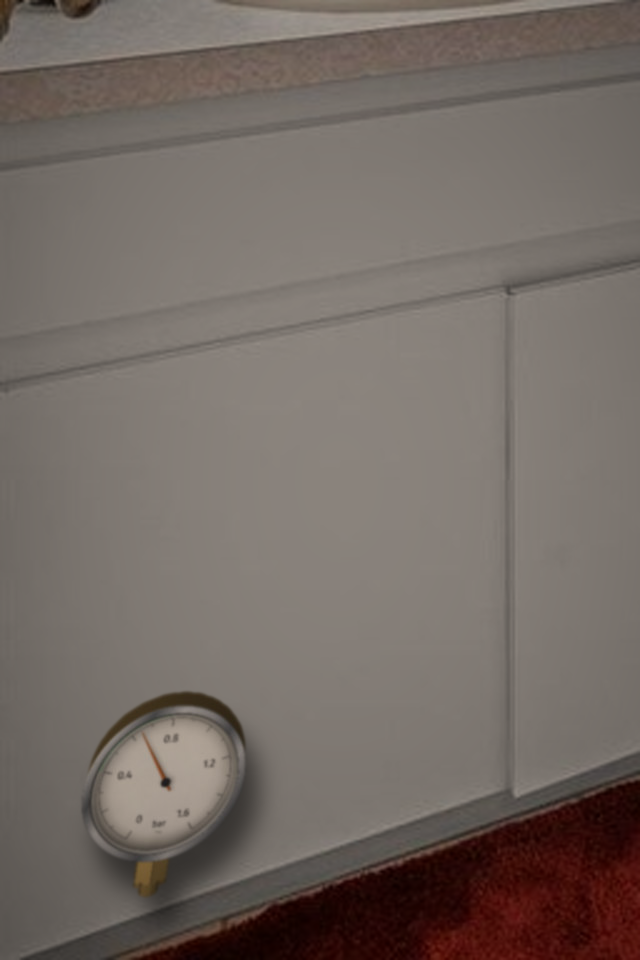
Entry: 0.65 bar
